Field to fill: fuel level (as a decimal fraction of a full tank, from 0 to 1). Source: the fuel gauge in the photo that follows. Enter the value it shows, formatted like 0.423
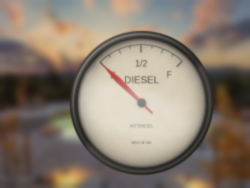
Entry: 0
